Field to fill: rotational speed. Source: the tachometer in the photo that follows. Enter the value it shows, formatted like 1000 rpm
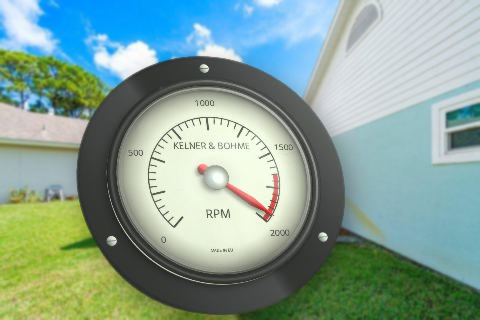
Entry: 1950 rpm
